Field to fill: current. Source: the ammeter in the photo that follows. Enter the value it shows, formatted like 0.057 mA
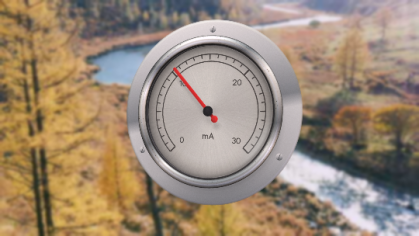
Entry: 10.5 mA
